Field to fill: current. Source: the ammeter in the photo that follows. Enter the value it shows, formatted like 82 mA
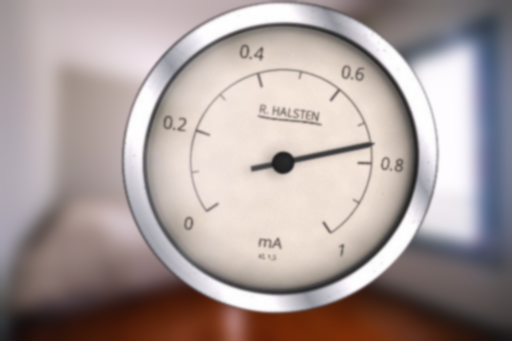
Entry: 0.75 mA
